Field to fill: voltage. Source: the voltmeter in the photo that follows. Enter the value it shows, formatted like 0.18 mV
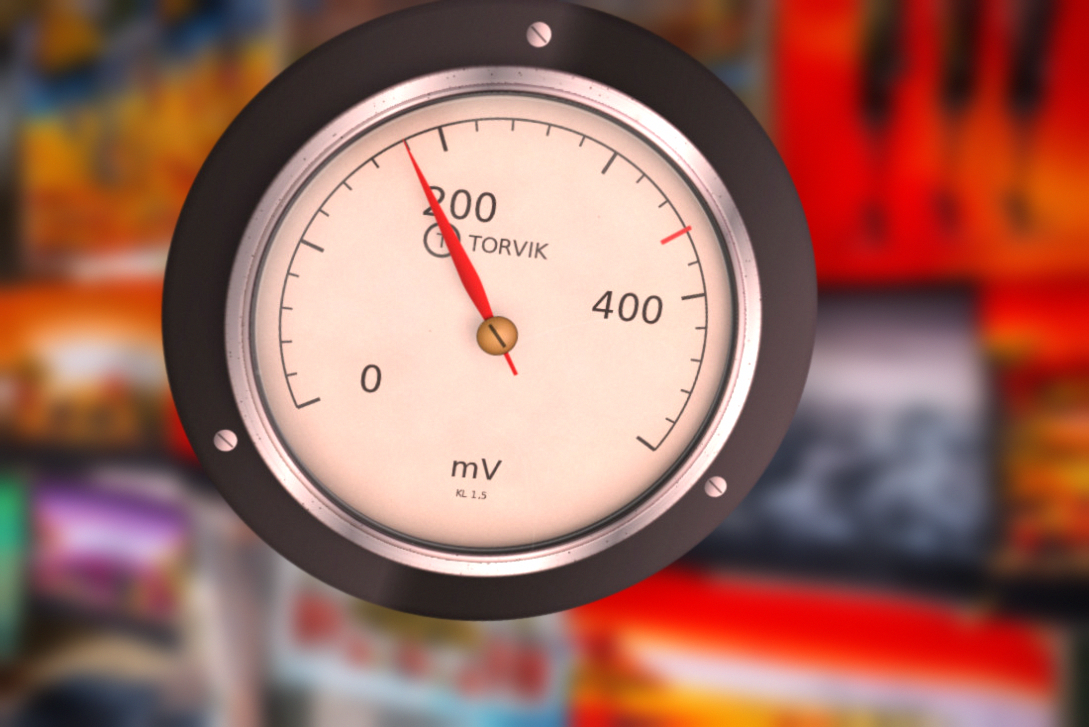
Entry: 180 mV
